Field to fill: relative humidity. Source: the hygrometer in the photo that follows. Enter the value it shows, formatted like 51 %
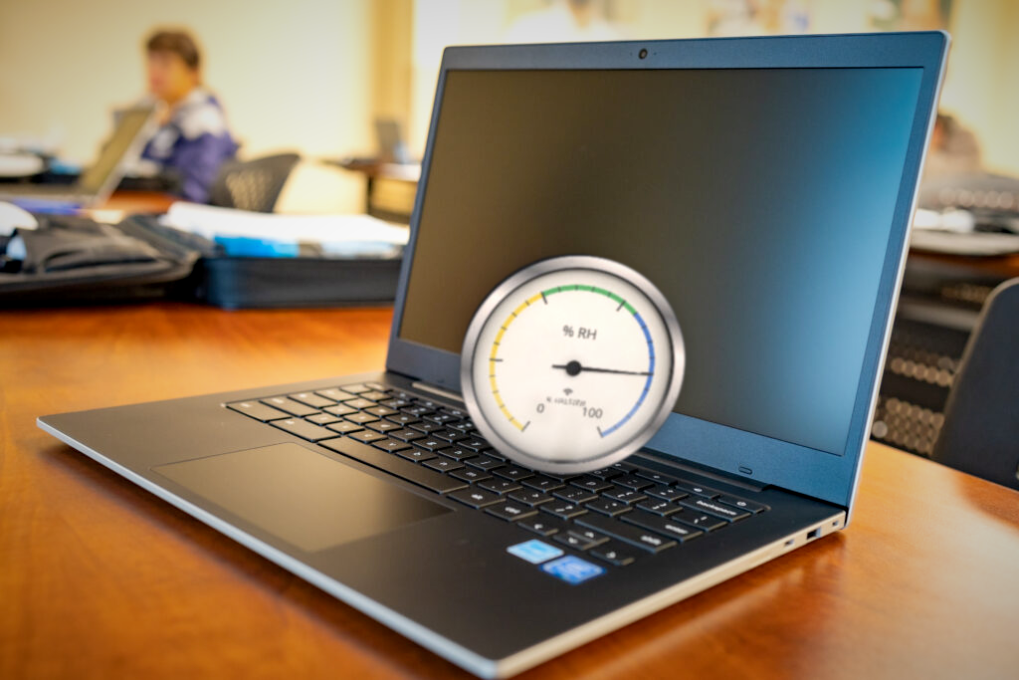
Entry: 80 %
